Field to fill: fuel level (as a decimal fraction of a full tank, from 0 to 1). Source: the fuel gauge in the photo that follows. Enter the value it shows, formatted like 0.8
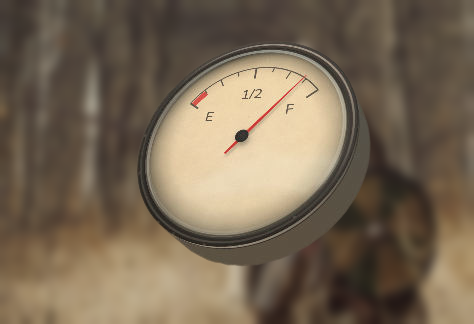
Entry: 0.875
